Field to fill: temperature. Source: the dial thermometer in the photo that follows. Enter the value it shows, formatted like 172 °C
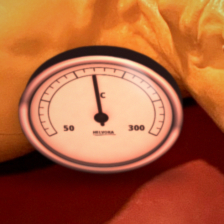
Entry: 170 °C
